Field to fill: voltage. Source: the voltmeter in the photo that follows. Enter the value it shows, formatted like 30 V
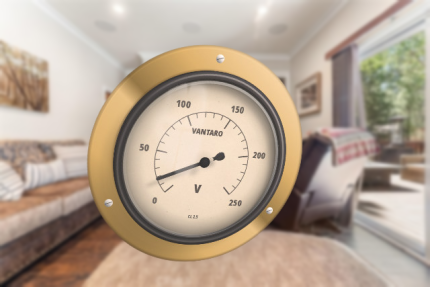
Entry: 20 V
